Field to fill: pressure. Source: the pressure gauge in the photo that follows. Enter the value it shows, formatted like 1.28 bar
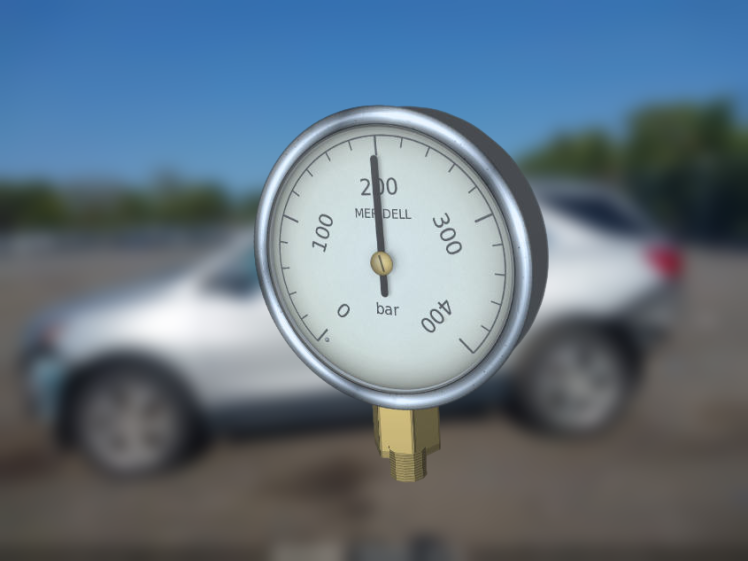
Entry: 200 bar
